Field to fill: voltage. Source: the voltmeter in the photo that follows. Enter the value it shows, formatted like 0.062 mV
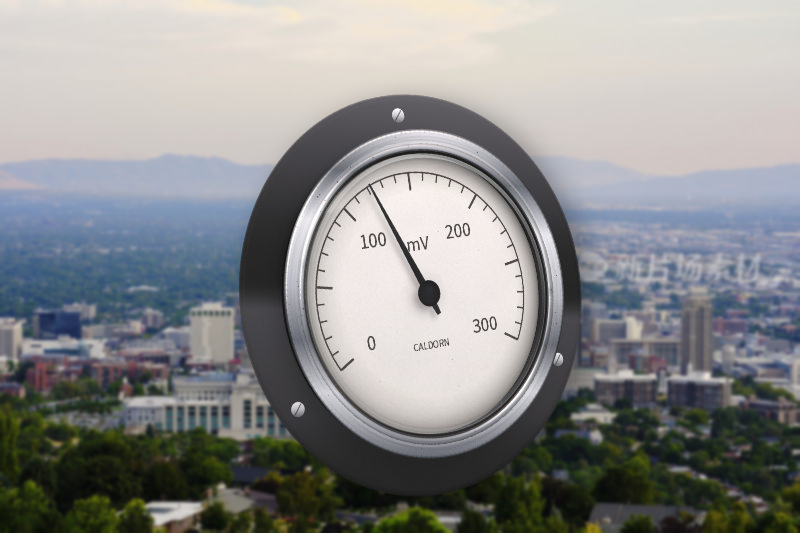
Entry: 120 mV
